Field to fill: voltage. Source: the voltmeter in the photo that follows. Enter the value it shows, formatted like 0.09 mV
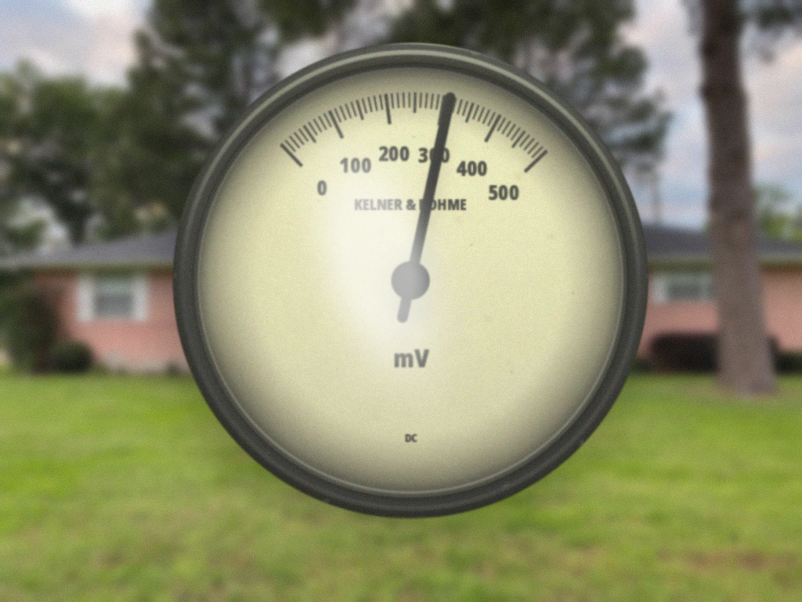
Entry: 310 mV
